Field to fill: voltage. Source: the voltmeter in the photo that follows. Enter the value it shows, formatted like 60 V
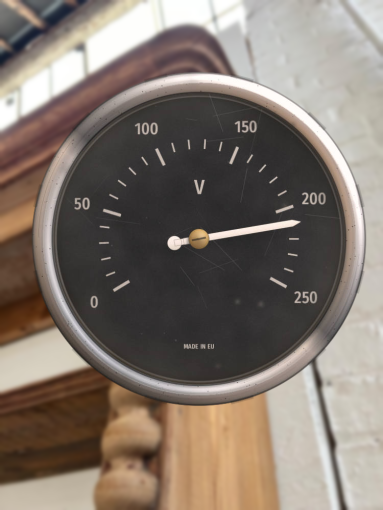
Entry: 210 V
